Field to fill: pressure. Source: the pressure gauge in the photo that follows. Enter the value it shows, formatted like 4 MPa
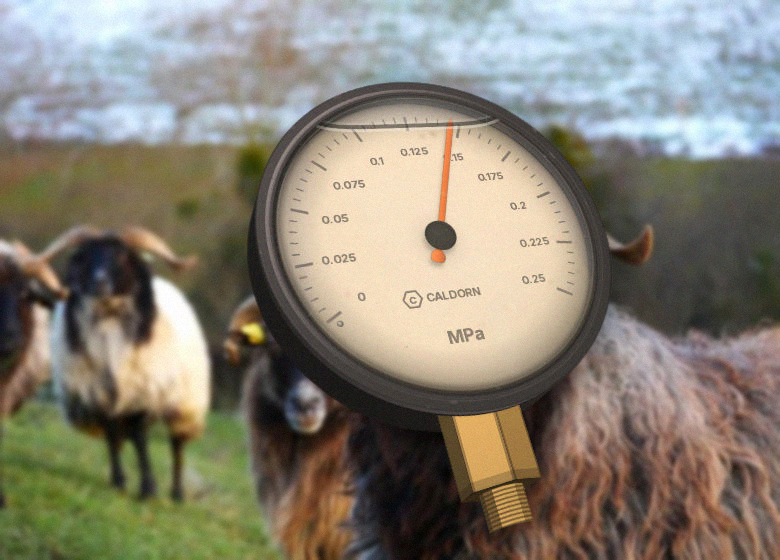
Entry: 0.145 MPa
